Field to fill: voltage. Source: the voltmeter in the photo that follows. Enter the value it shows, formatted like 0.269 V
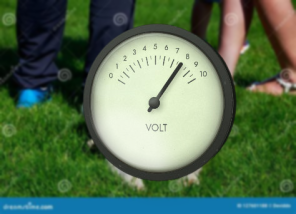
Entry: 8 V
